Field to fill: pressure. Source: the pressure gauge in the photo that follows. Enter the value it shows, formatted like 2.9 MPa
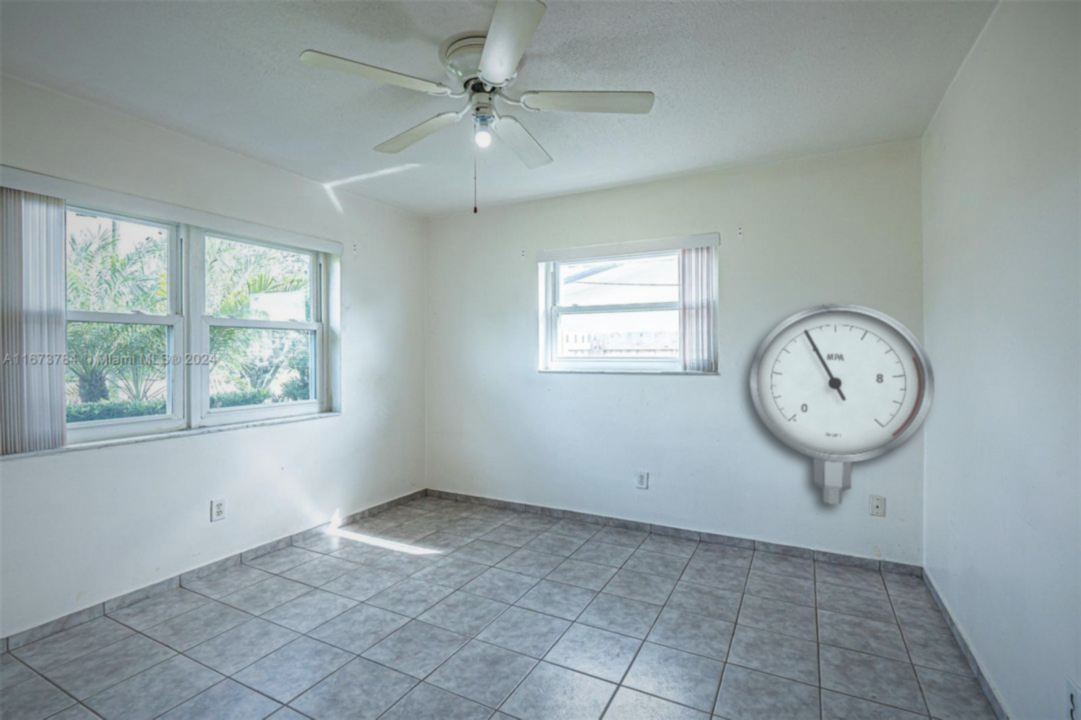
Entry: 4 MPa
